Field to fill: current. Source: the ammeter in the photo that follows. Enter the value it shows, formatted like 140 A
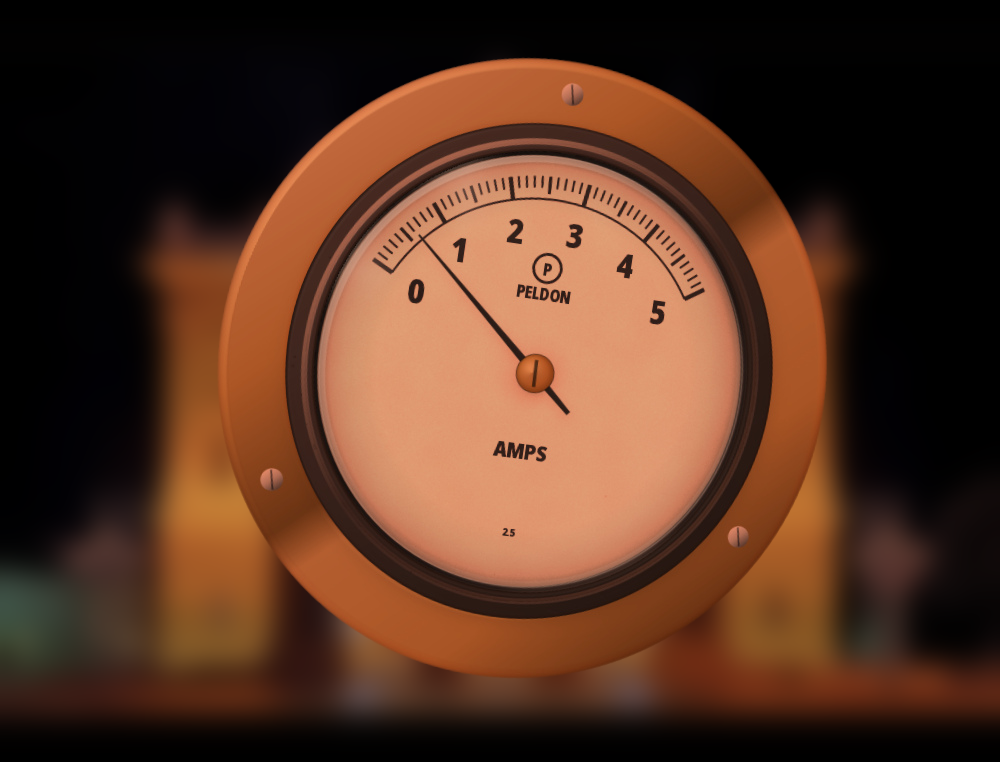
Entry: 0.6 A
